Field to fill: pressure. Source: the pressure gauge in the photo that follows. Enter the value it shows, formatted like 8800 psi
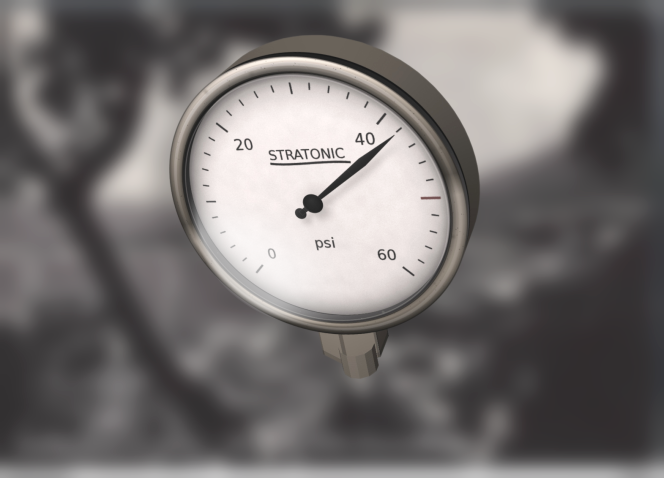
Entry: 42 psi
